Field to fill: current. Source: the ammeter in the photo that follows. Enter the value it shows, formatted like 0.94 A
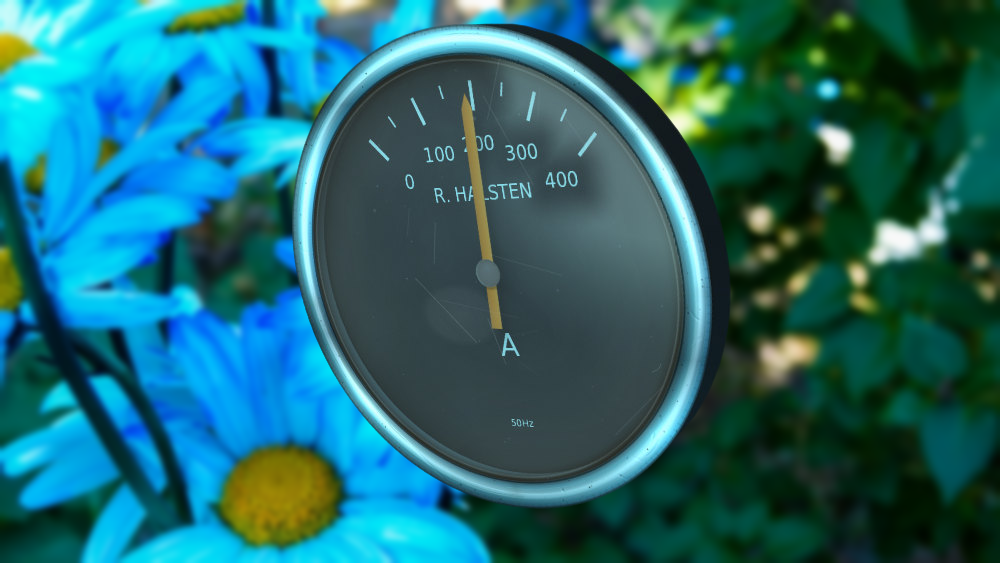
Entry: 200 A
